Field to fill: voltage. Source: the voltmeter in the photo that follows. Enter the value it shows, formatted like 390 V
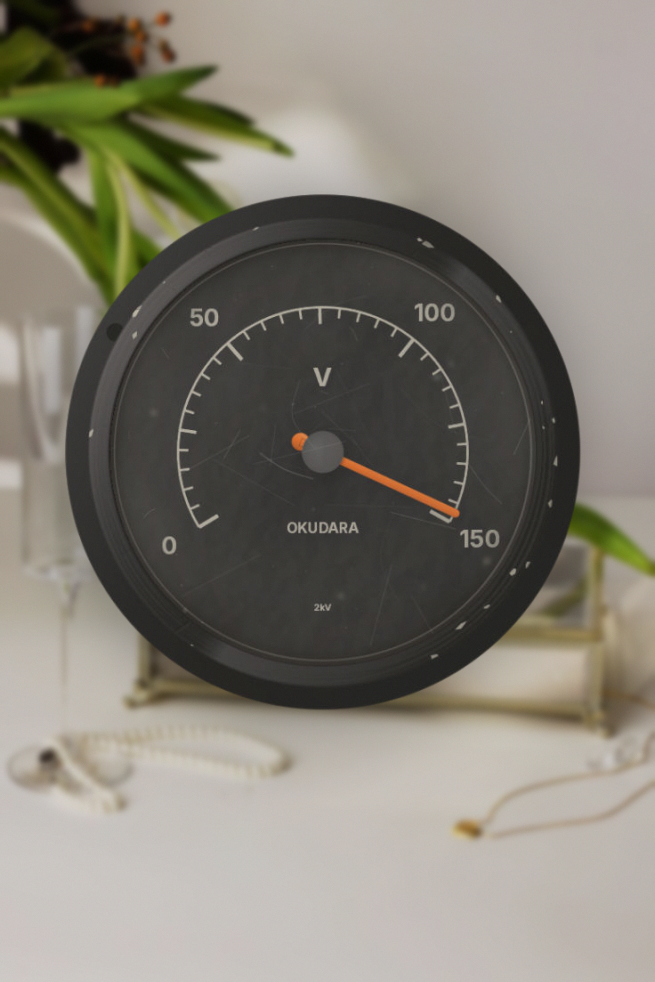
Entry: 147.5 V
